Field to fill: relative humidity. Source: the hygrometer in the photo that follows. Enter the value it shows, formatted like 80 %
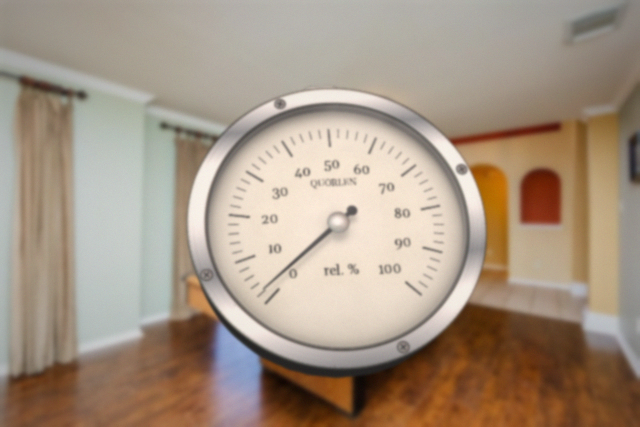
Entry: 2 %
